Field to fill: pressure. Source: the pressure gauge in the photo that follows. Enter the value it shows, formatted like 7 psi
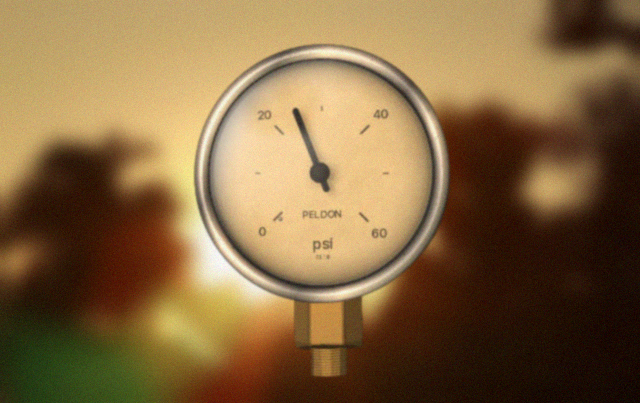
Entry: 25 psi
